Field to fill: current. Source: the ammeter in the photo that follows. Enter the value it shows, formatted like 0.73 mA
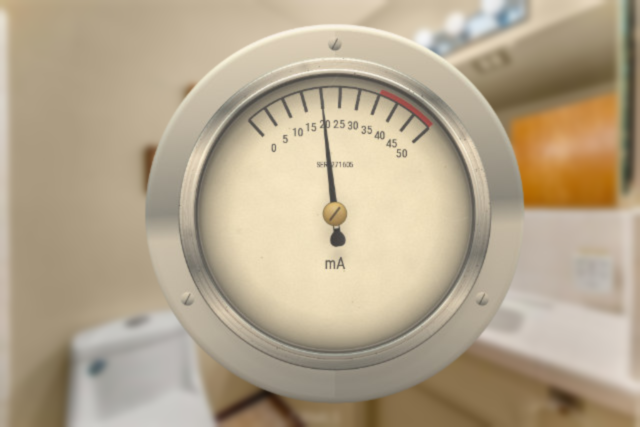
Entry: 20 mA
